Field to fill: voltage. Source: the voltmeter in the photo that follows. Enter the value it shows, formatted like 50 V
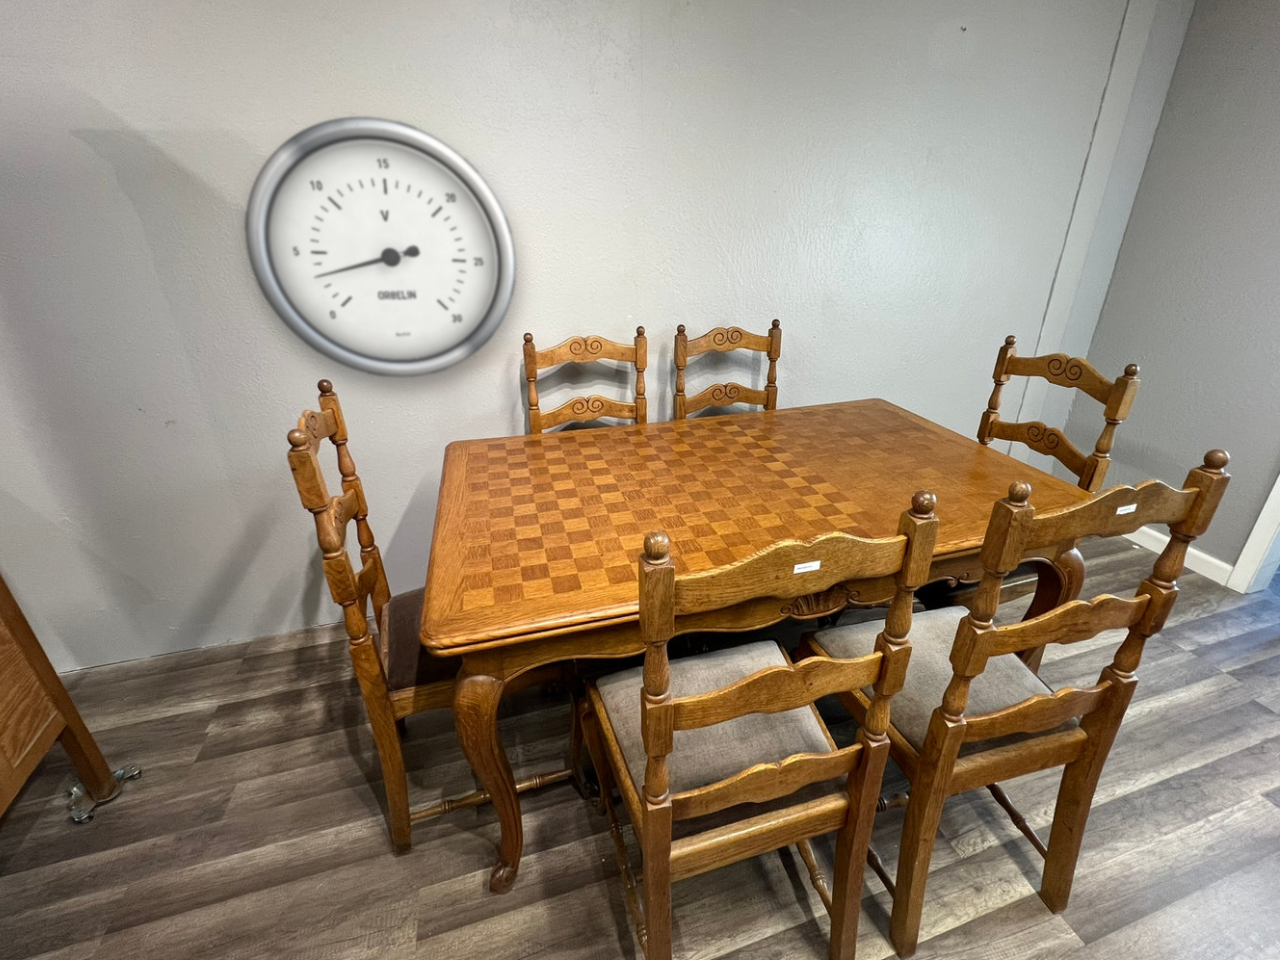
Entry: 3 V
